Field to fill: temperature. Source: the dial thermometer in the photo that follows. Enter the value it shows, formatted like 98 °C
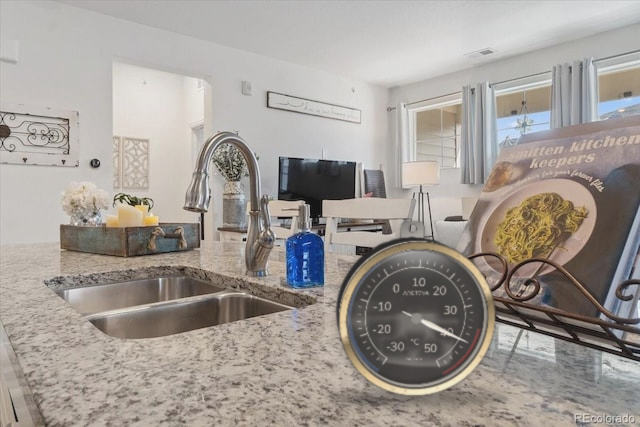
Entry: 40 °C
